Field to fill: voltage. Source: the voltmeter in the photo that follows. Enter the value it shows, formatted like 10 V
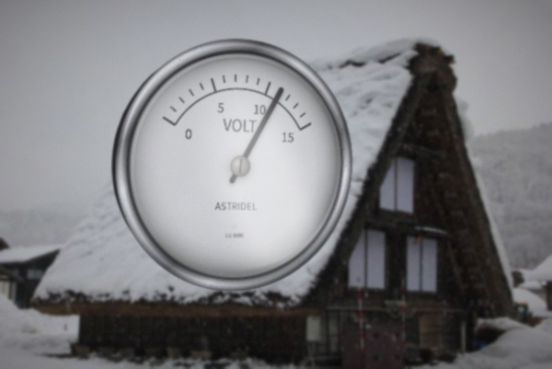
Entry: 11 V
